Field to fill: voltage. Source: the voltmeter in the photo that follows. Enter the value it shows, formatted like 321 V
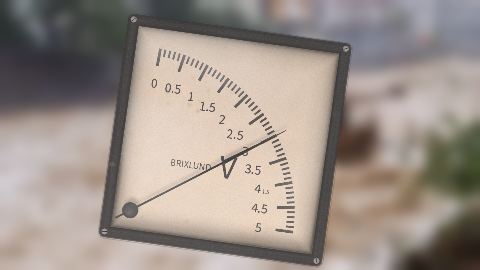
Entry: 3 V
